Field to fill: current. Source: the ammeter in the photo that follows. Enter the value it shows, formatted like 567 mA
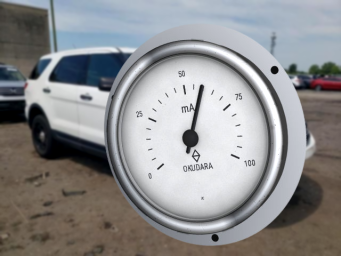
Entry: 60 mA
